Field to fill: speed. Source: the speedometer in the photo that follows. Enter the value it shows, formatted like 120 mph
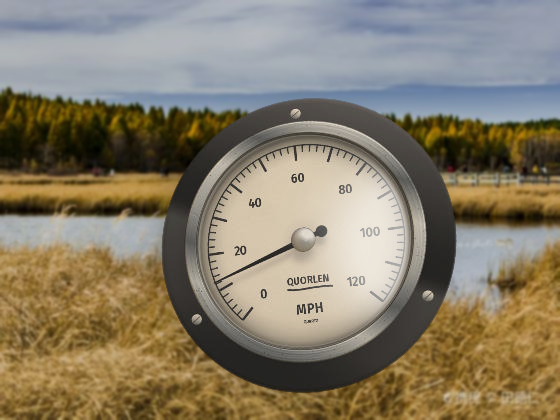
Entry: 12 mph
